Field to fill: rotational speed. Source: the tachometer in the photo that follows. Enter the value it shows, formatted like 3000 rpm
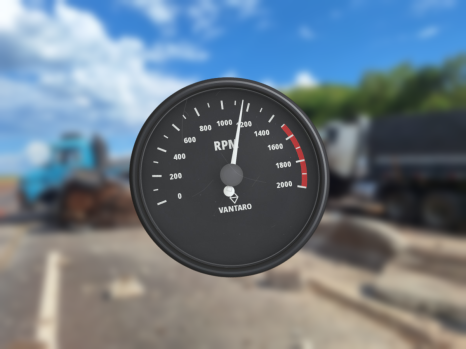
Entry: 1150 rpm
